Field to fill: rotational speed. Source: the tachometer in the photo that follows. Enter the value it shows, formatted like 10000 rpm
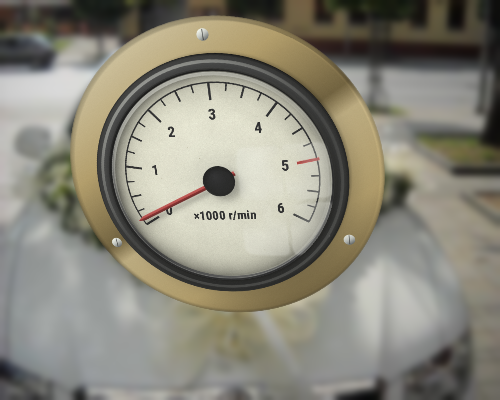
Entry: 125 rpm
